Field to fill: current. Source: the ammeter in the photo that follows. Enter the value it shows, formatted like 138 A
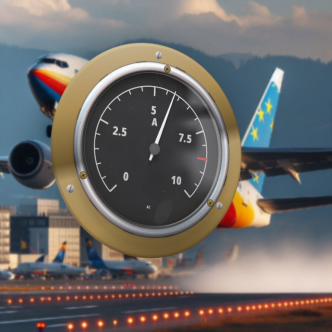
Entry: 5.75 A
